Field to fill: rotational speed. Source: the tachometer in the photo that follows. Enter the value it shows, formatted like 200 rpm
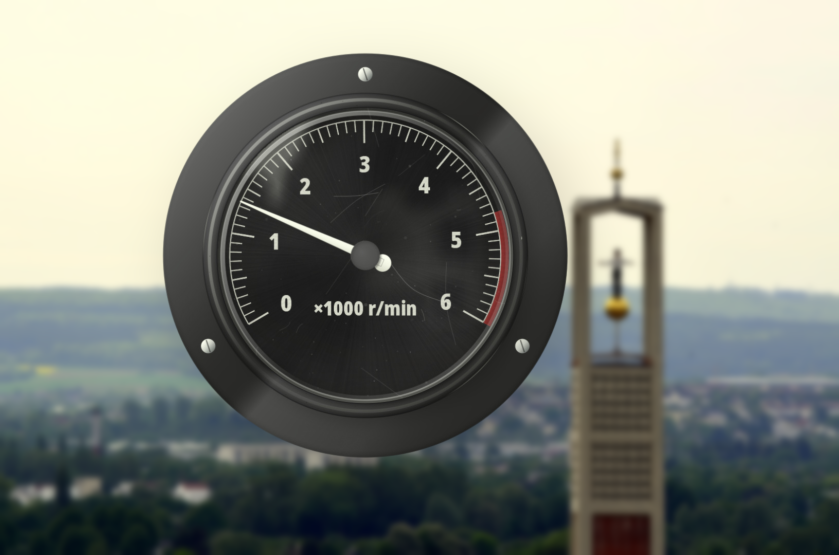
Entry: 1350 rpm
